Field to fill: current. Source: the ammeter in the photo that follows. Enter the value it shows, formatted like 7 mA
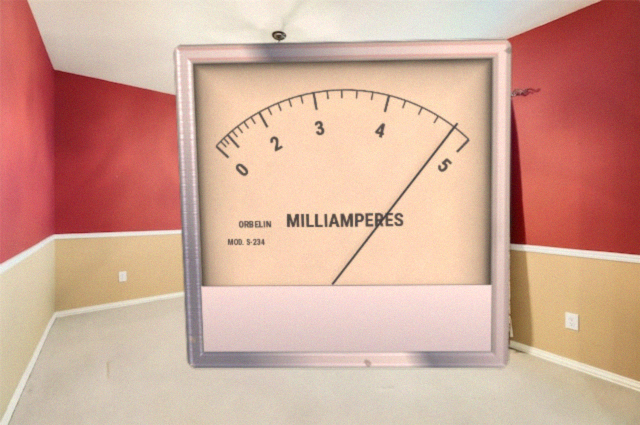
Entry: 4.8 mA
